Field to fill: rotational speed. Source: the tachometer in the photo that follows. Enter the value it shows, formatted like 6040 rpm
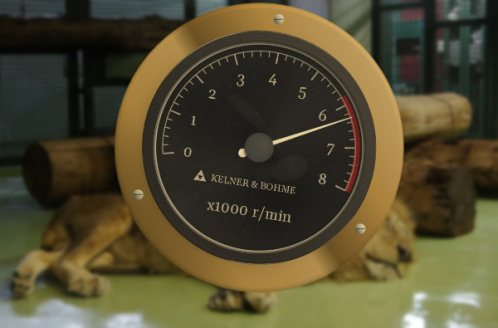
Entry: 6300 rpm
